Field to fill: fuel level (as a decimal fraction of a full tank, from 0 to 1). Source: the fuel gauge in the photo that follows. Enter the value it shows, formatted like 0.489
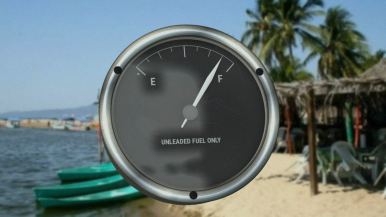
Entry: 0.875
